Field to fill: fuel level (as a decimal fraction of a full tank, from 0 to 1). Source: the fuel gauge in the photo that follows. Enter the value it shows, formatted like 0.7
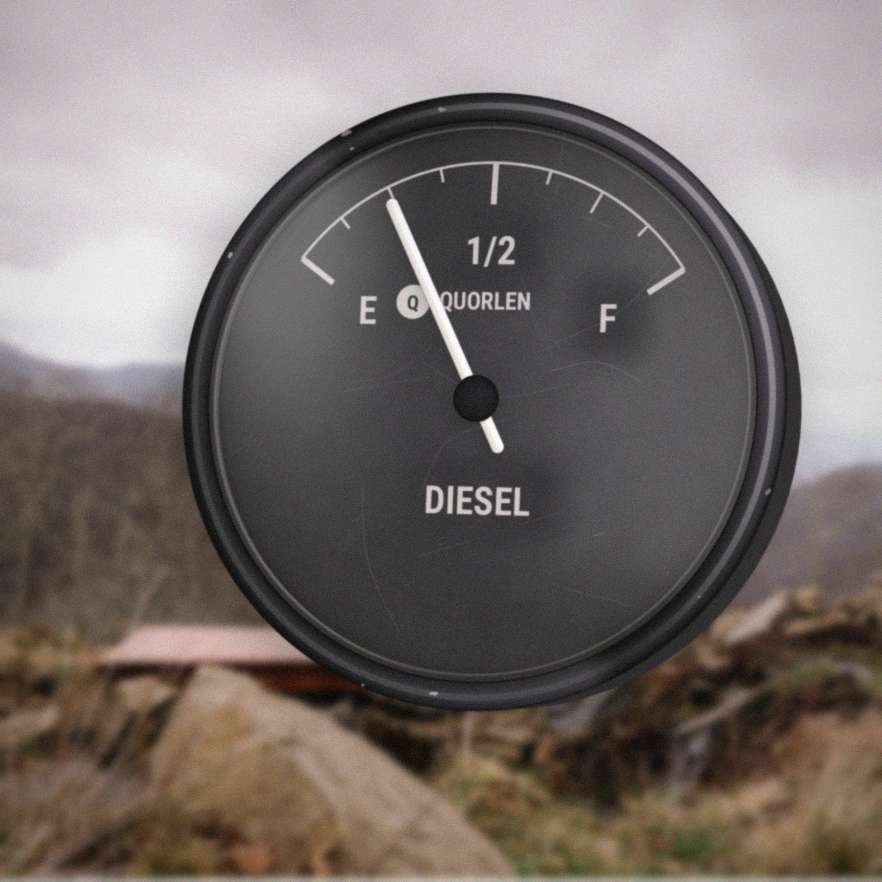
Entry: 0.25
